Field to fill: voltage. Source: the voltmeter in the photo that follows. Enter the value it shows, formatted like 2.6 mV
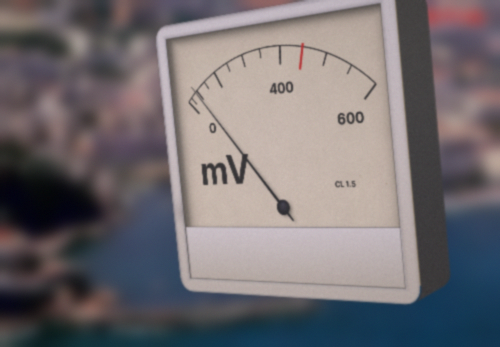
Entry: 100 mV
